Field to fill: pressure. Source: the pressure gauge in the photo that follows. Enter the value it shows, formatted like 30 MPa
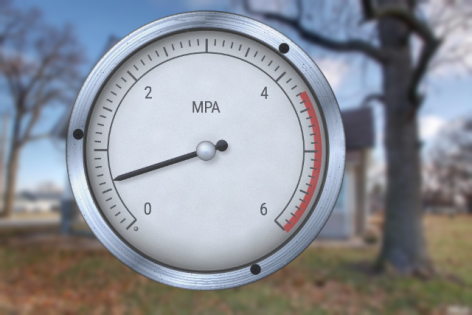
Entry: 0.6 MPa
